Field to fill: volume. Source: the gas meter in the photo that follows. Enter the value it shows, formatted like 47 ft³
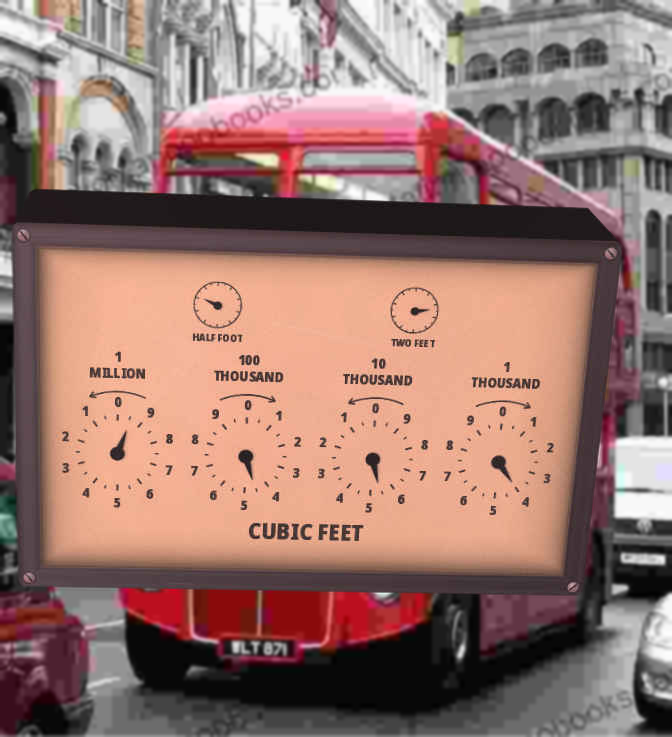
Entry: 945400 ft³
